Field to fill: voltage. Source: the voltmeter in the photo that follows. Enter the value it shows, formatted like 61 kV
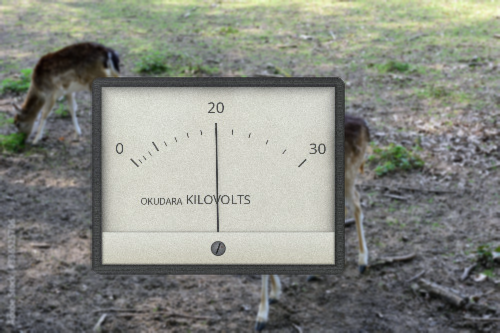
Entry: 20 kV
